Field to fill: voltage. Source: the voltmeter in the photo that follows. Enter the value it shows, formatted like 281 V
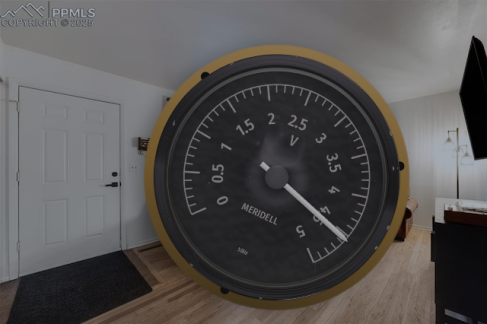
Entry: 4.55 V
